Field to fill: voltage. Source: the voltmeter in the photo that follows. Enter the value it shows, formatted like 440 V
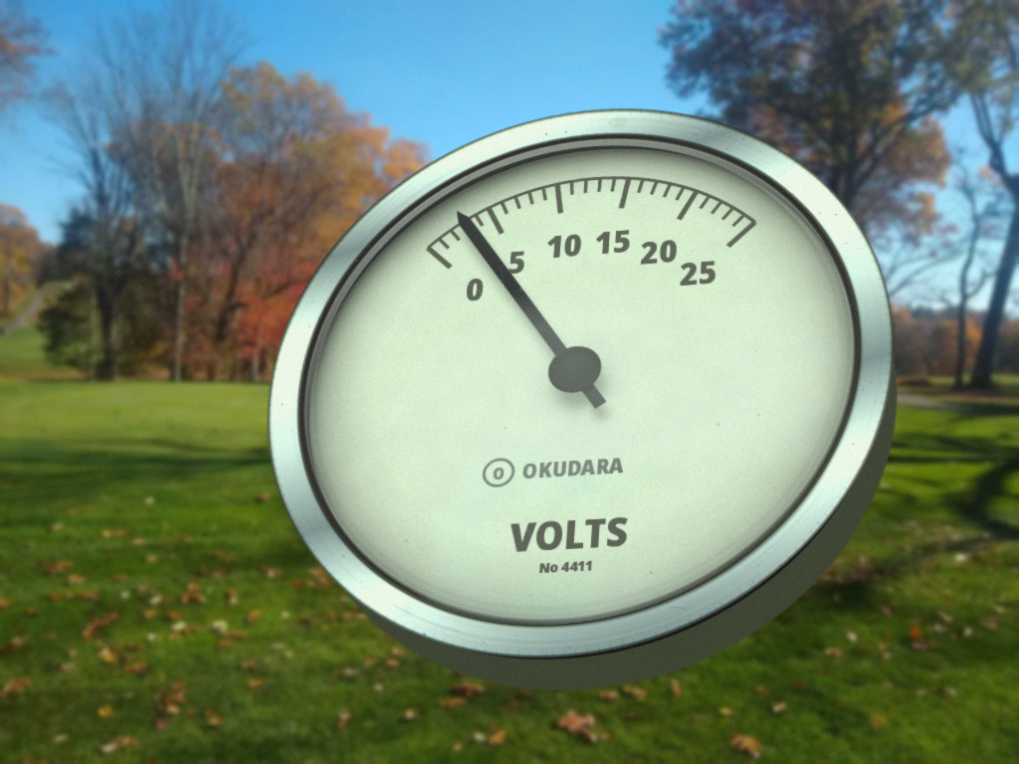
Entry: 3 V
